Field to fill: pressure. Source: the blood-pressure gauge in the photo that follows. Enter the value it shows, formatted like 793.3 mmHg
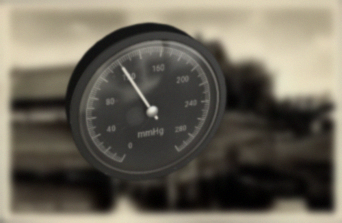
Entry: 120 mmHg
